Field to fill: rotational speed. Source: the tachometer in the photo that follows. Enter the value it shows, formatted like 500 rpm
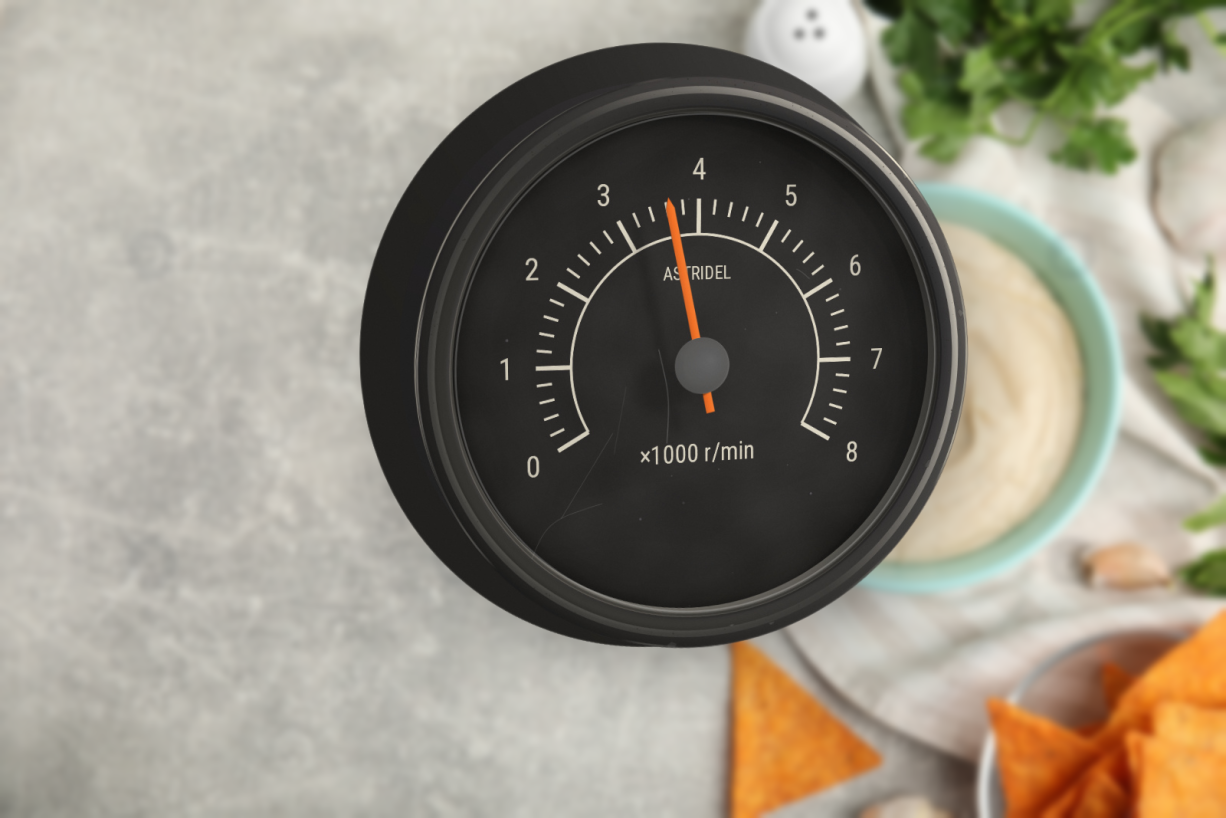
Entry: 3600 rpm
